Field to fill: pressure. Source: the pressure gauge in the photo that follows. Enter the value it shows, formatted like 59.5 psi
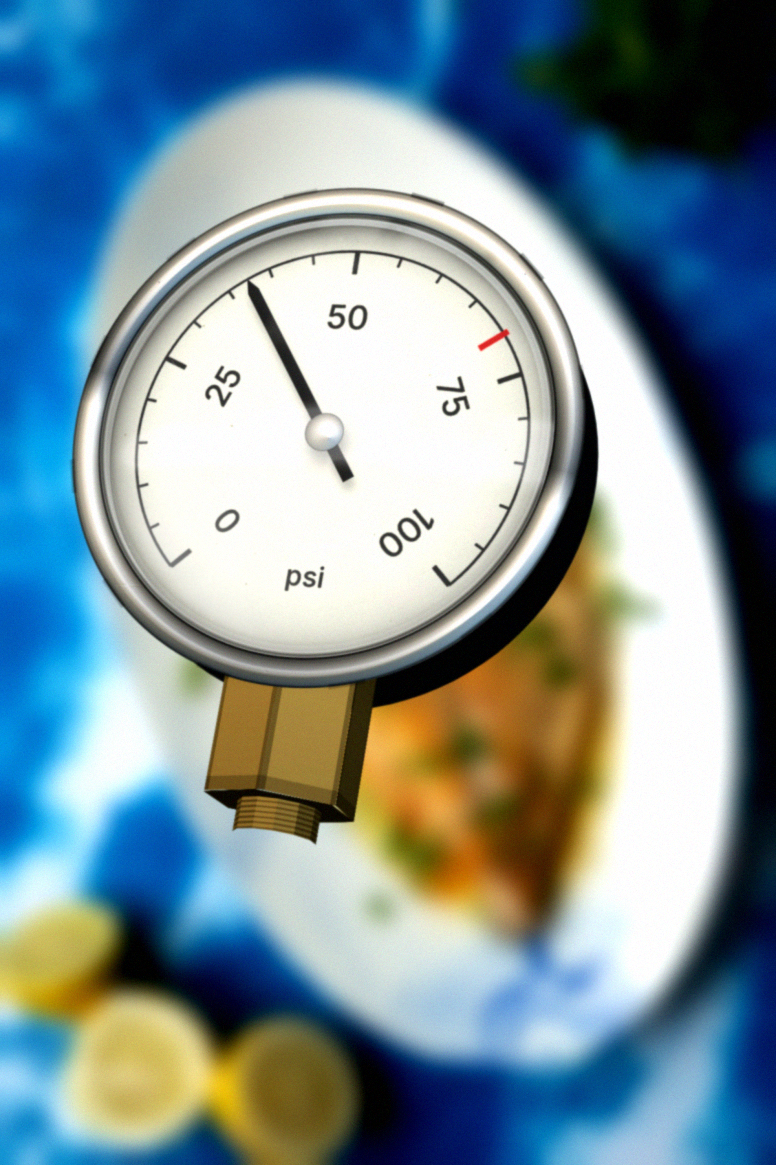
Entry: 37.5 psi
